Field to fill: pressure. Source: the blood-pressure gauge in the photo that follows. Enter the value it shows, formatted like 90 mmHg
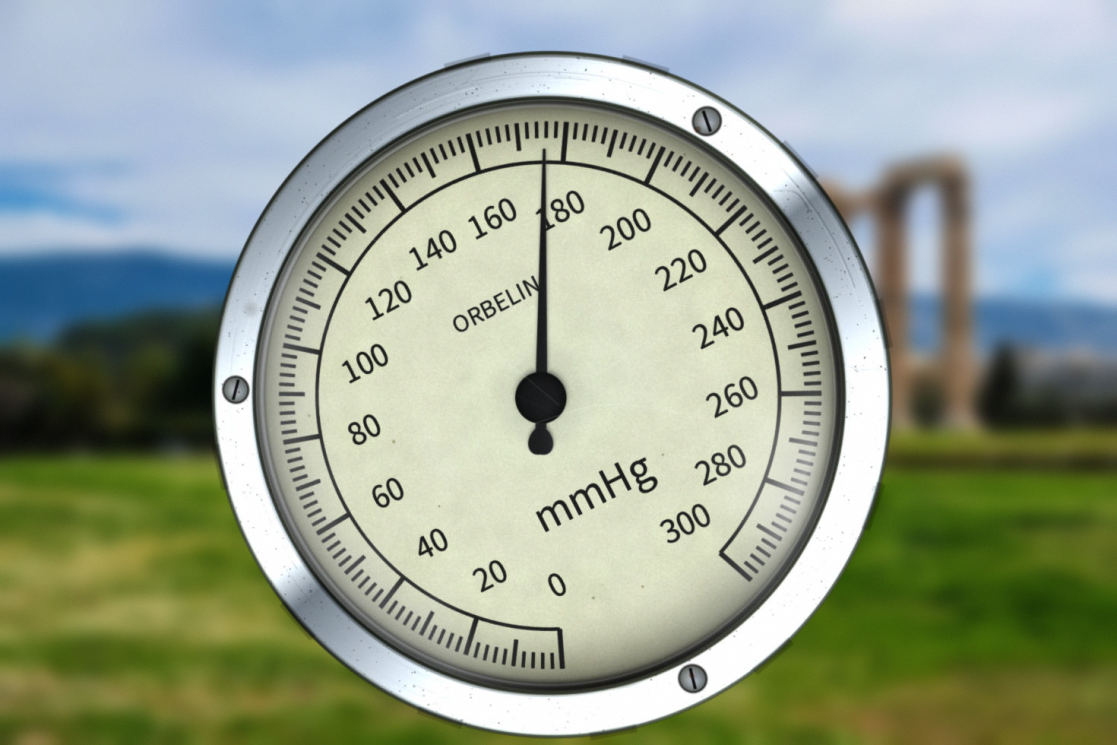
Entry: 176 mmHg
